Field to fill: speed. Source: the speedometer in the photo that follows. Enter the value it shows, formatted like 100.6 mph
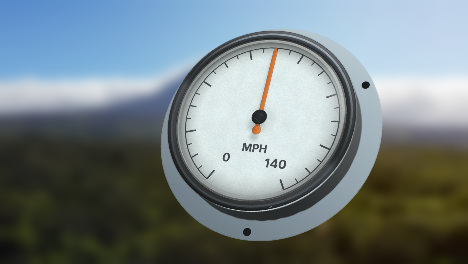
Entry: 70 mph
